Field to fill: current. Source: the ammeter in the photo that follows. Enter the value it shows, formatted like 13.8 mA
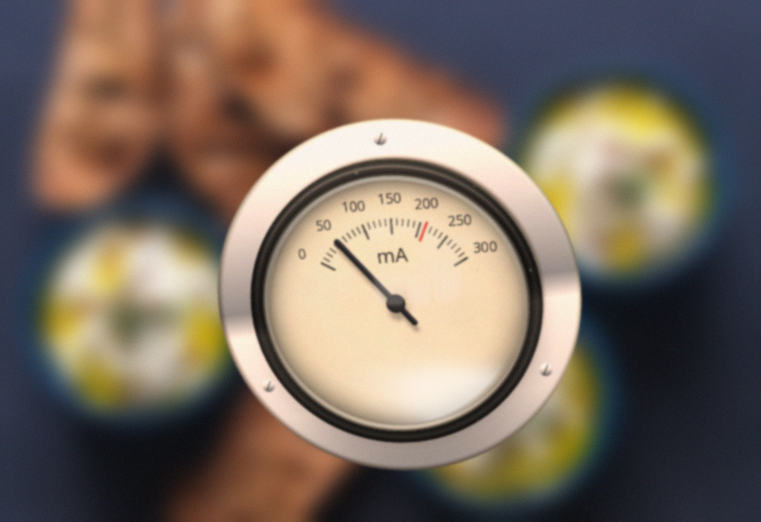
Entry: 50 mA
